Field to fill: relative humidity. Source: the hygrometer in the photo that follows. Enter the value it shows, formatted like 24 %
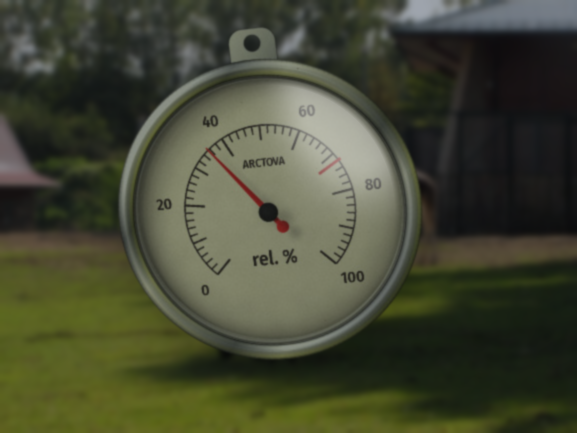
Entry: 36 %
